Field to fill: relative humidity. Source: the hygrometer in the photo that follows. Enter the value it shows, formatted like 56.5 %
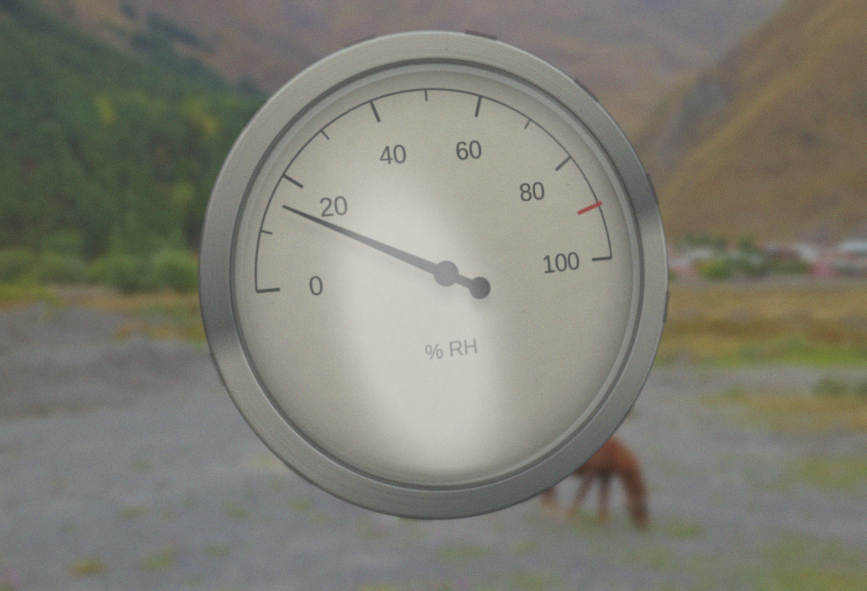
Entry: 15 %
